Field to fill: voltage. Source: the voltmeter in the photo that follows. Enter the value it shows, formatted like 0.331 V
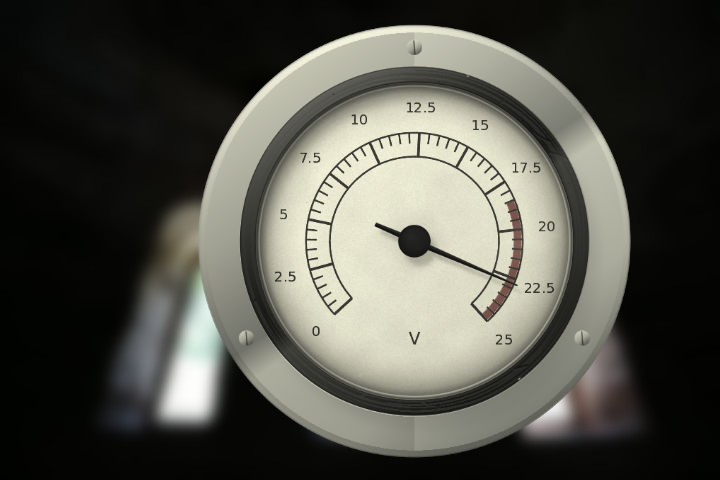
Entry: 22.75 V
